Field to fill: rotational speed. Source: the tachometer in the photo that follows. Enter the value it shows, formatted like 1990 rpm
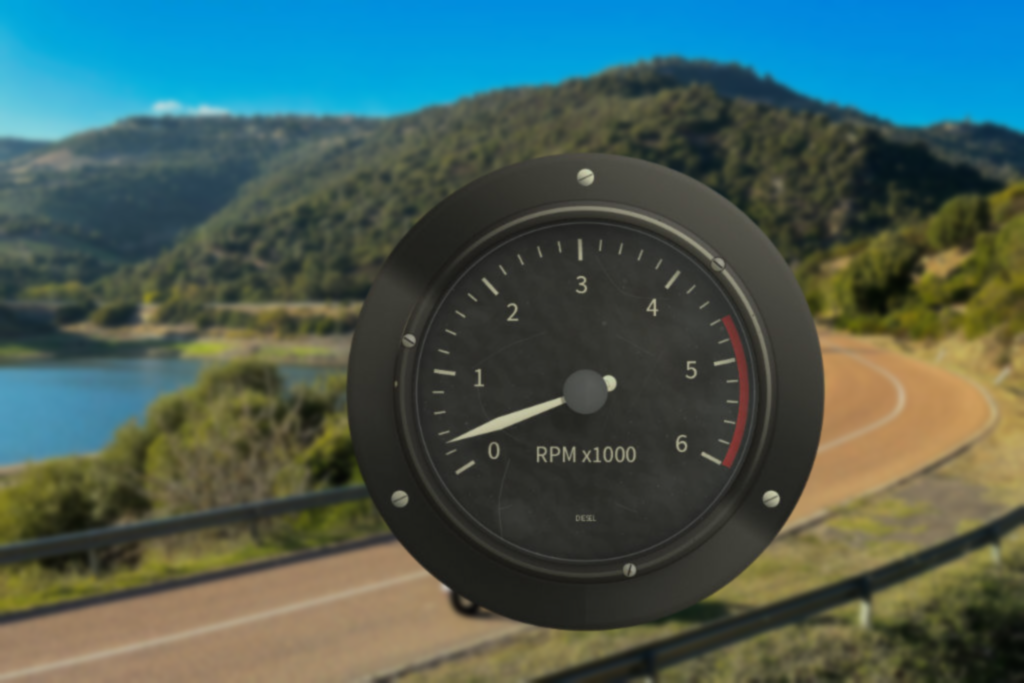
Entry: 300 rpm
